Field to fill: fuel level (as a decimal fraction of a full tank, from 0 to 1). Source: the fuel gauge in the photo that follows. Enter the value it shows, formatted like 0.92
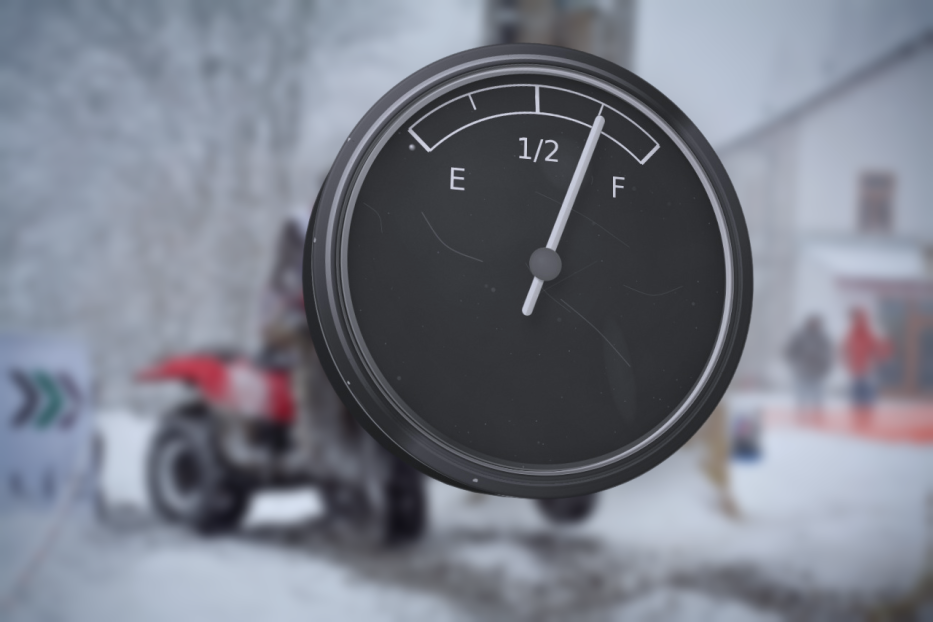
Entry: 0.75
